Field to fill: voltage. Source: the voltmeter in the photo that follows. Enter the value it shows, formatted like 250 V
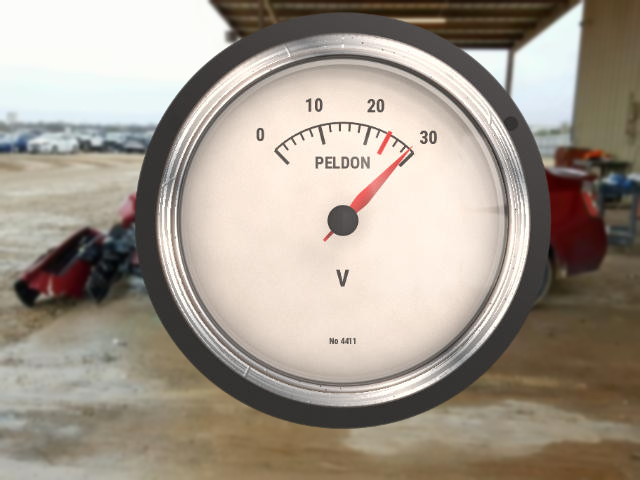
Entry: 29 V
